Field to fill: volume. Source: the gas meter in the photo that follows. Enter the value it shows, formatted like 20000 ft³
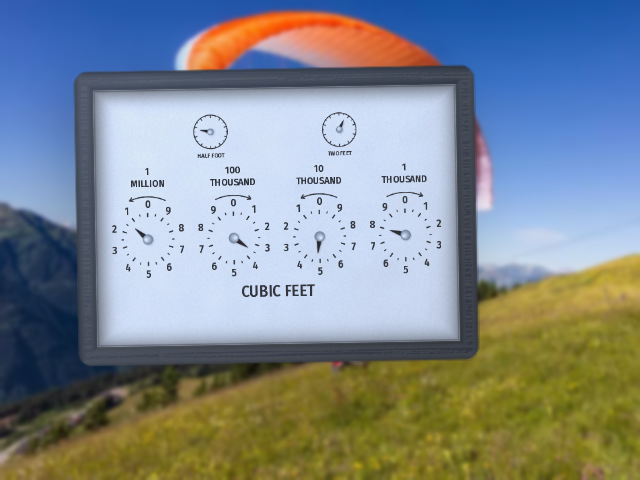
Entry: 134800 ft³
